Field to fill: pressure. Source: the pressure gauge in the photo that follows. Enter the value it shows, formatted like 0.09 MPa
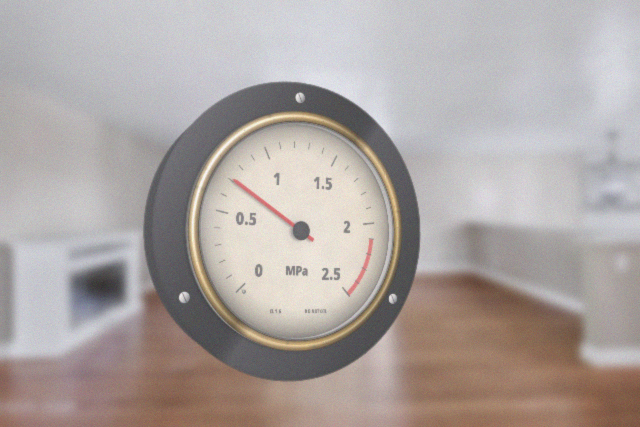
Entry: 0.7 MPa
